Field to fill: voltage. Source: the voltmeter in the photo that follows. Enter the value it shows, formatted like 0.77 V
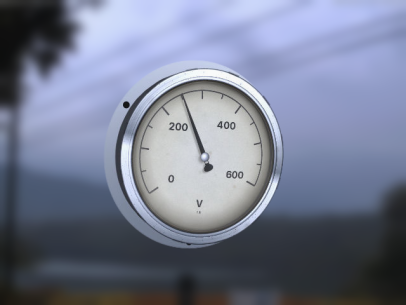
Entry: 250 V
